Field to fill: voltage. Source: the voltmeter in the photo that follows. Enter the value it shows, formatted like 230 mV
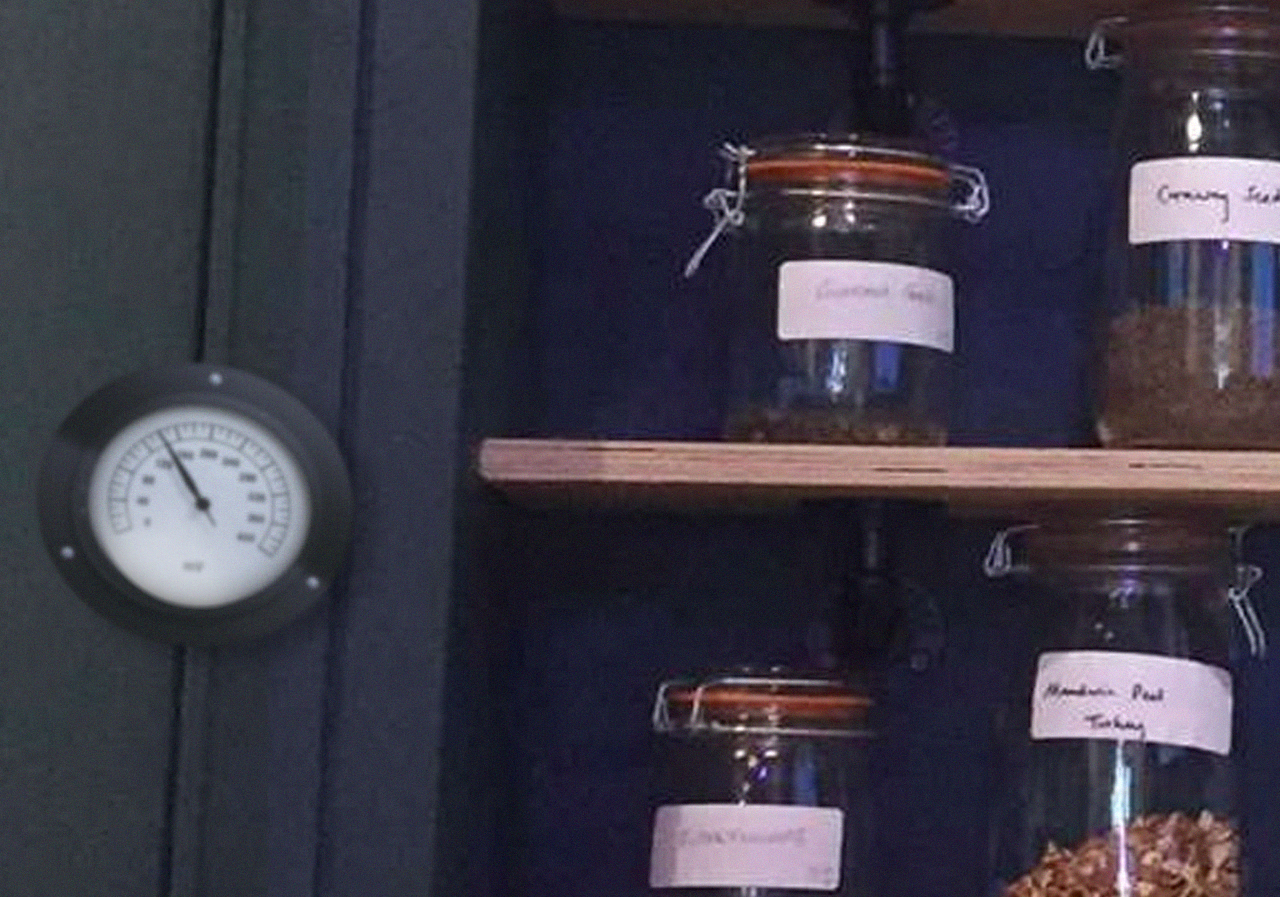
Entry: 140 mV
